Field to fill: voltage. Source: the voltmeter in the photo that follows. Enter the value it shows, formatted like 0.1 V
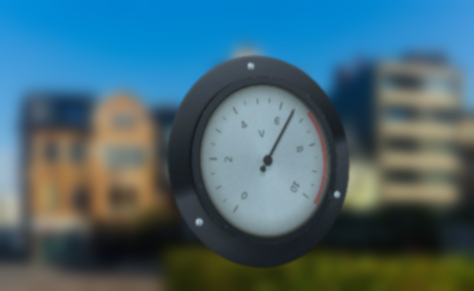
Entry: 6.5 V
